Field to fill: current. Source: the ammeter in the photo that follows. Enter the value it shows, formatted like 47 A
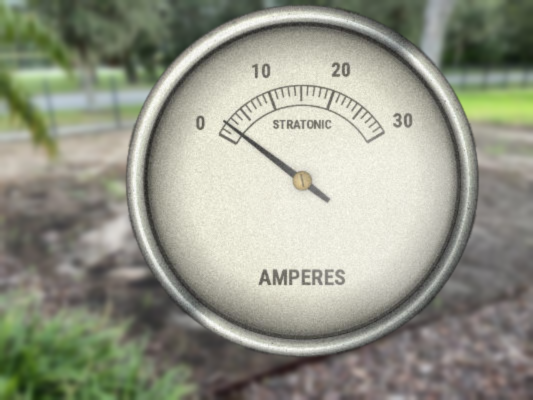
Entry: 2 A
